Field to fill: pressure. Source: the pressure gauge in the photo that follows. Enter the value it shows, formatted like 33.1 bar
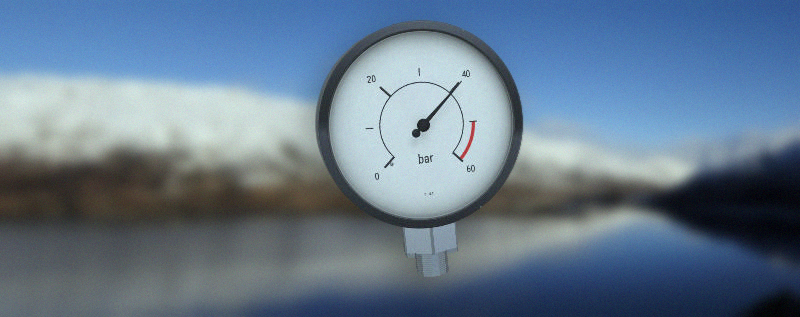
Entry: 40 bar
